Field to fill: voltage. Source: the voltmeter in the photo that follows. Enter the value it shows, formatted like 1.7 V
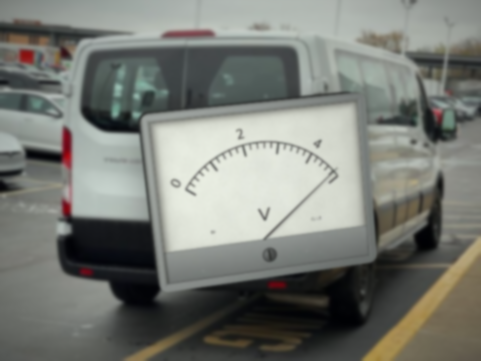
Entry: 4.8 V
